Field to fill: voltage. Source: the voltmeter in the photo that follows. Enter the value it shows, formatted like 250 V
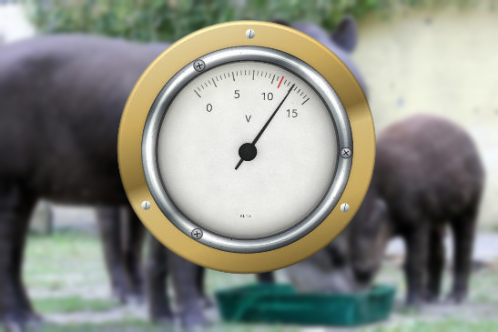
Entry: 12.5 V
